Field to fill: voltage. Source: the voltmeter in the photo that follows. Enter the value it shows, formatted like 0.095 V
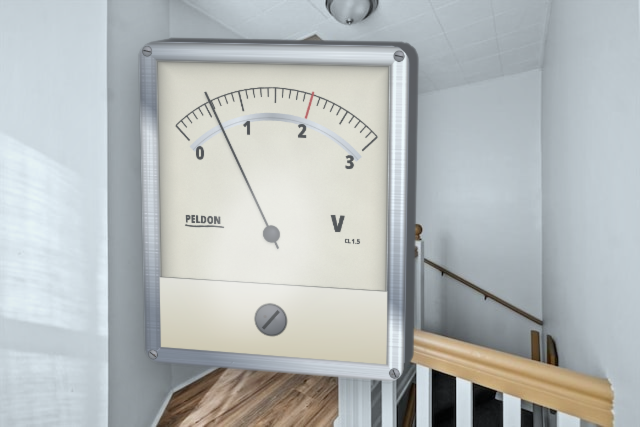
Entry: 0.6 V
